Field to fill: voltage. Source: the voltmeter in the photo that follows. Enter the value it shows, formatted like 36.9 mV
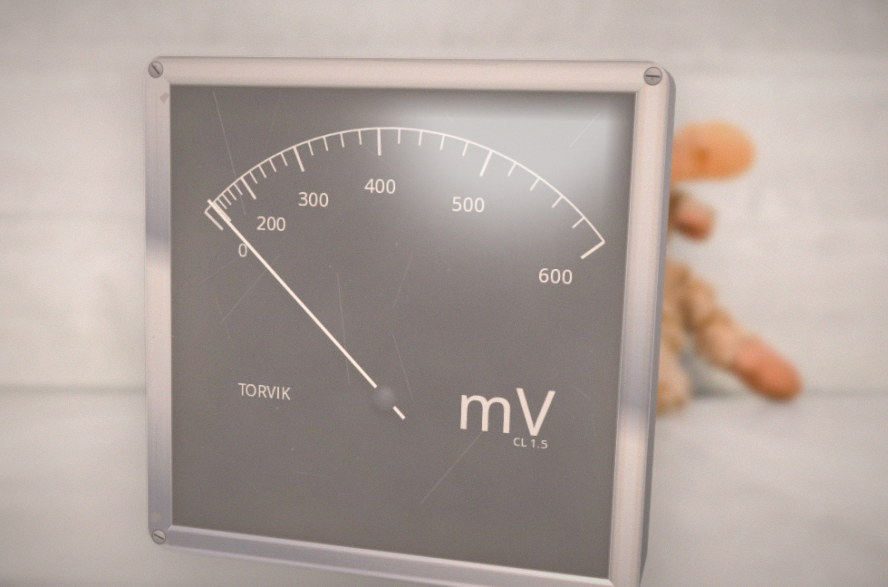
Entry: 100 mV
